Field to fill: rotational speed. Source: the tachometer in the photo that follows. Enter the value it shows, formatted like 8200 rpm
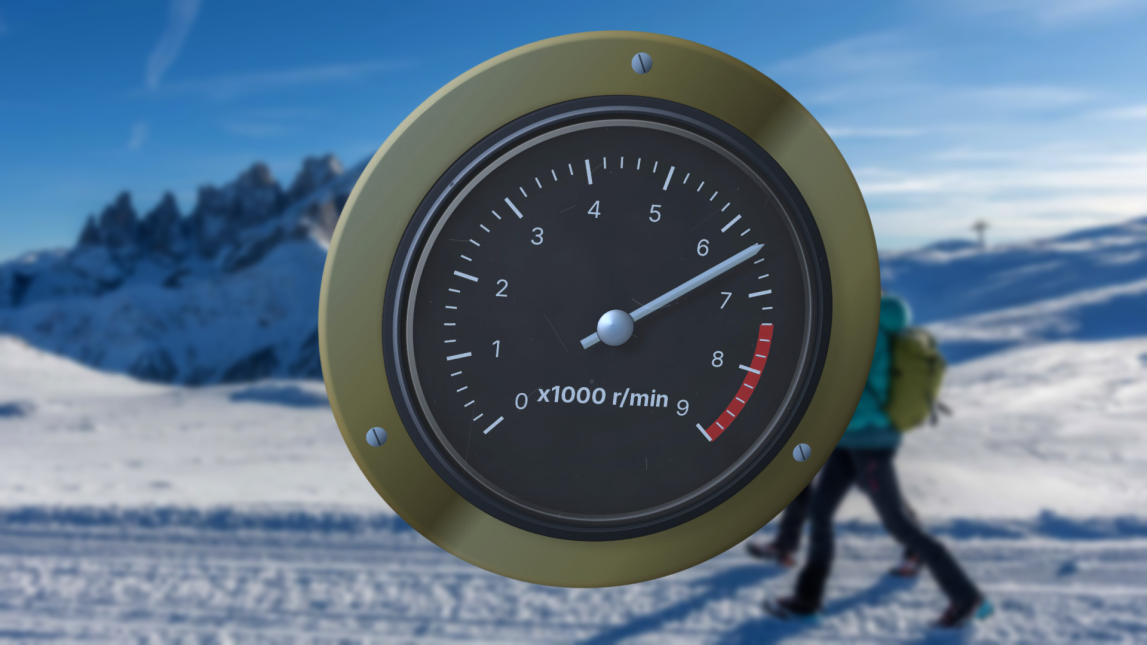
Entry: 6400 rpm
